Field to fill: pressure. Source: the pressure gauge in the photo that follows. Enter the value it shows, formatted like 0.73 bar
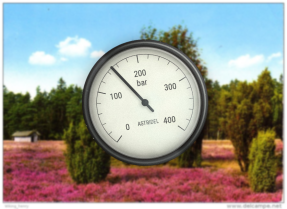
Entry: 150 bar
